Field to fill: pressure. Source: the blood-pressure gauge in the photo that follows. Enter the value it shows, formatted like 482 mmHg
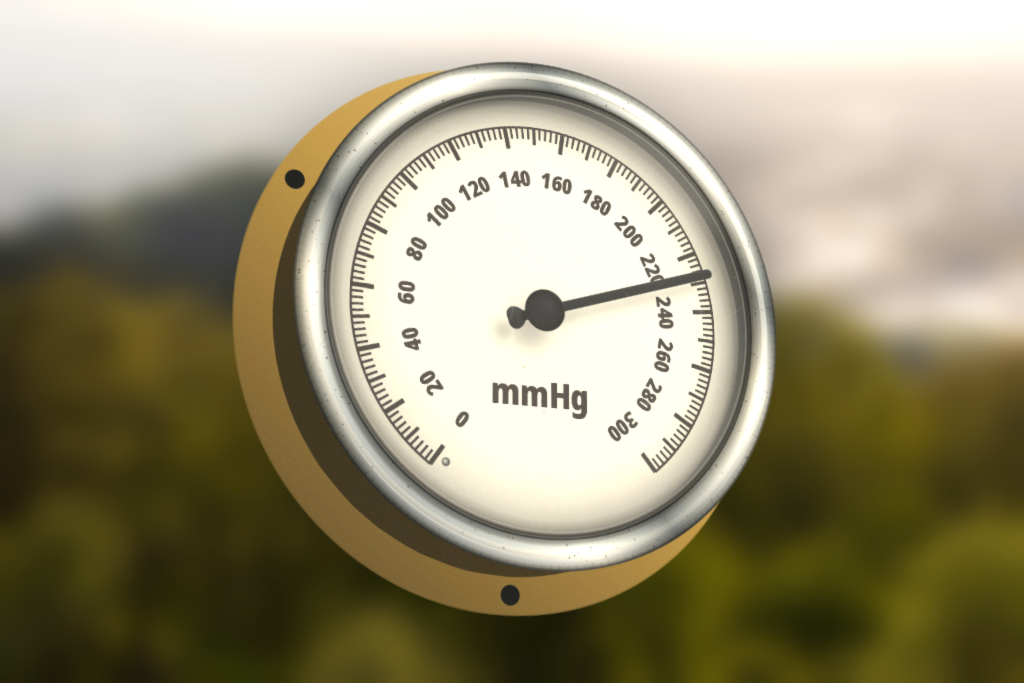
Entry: 228 mmHg
